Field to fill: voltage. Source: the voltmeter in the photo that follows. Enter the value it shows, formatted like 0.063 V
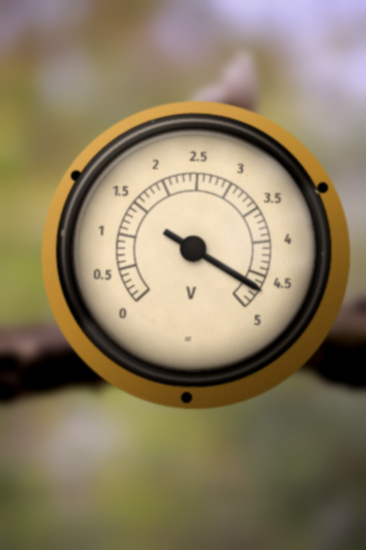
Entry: 4.7 V
